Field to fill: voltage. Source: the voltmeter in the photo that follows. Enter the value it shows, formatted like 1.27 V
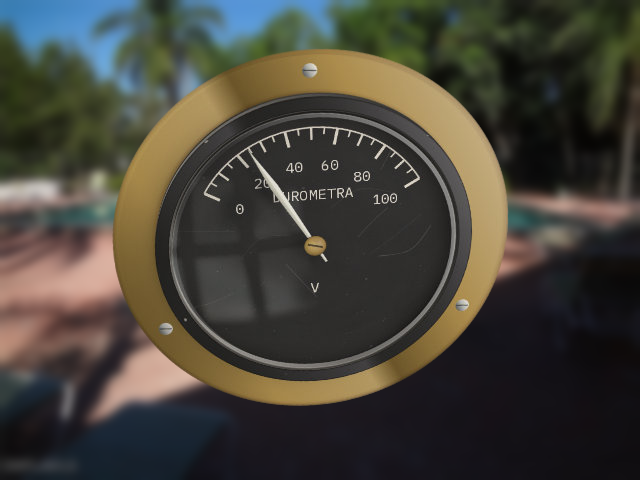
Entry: 25 V
